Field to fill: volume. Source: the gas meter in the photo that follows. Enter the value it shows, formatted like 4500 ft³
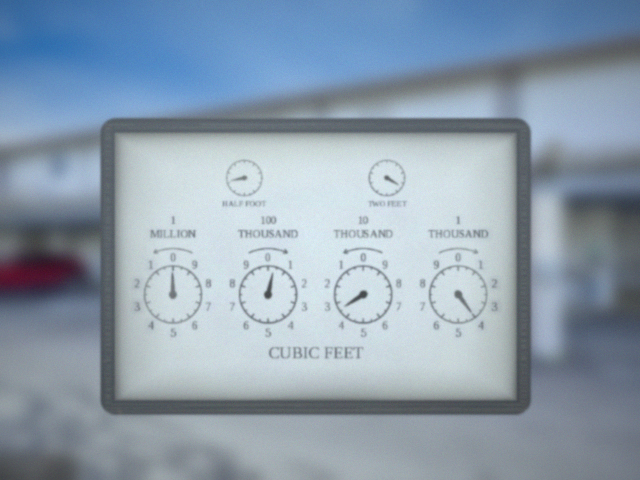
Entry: 3400 ft³
